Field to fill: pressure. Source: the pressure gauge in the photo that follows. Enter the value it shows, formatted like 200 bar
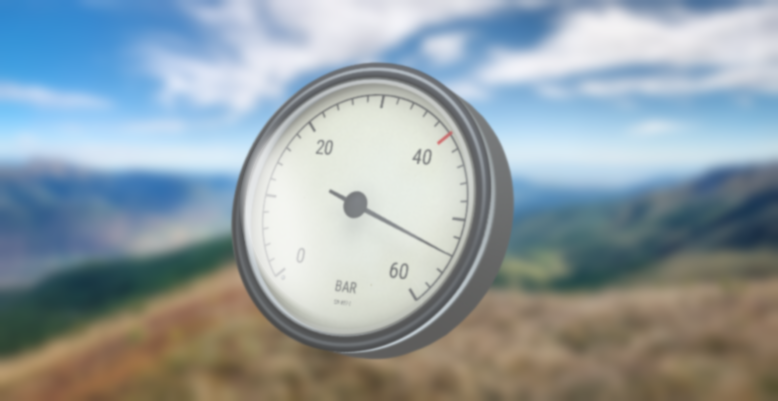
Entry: 54 bar
